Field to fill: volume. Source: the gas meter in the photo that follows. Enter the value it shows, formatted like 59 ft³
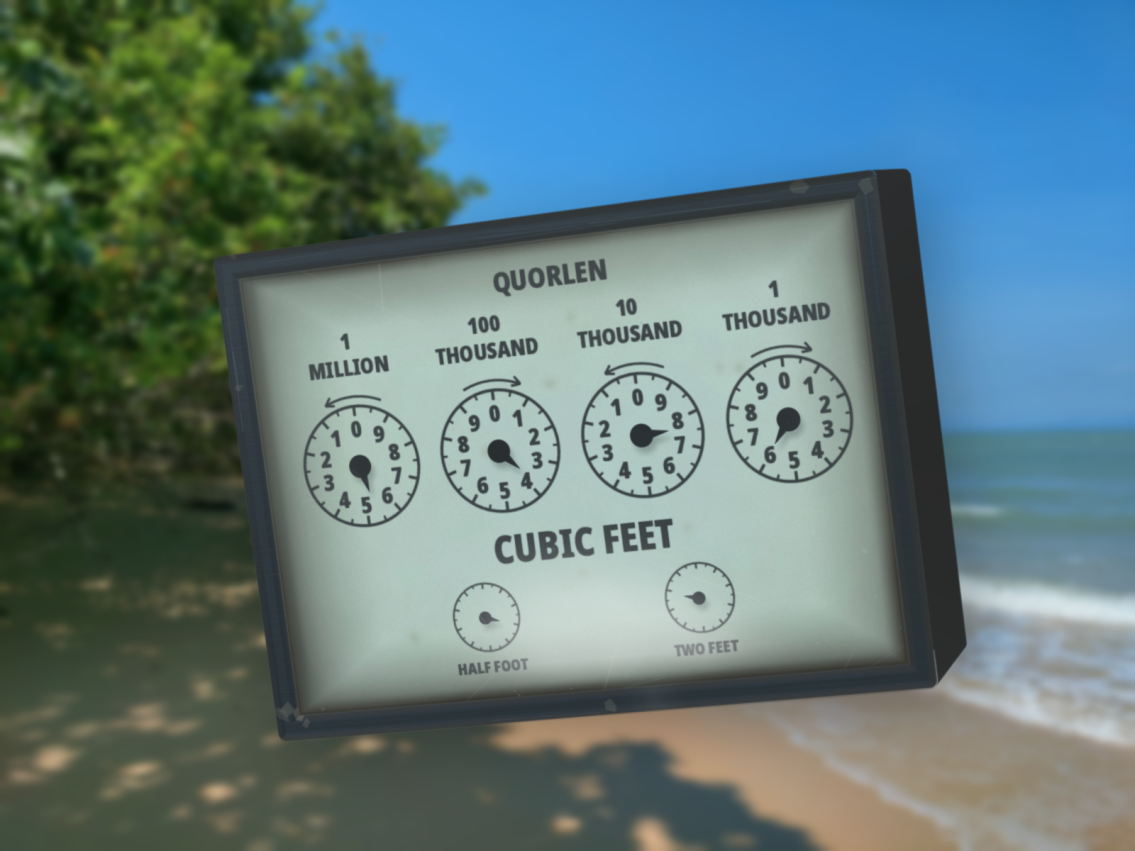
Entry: 537600 ft³
